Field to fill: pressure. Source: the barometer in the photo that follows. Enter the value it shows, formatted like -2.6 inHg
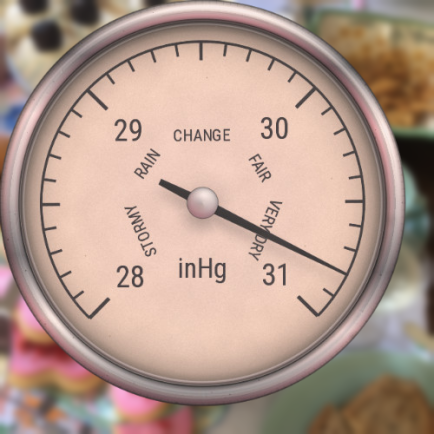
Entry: 30.8 inHg
